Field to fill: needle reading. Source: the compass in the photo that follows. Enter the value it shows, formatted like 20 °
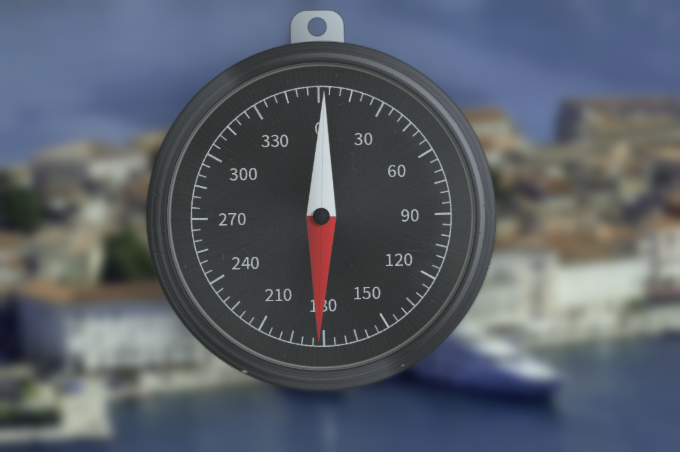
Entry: 182.5 °
